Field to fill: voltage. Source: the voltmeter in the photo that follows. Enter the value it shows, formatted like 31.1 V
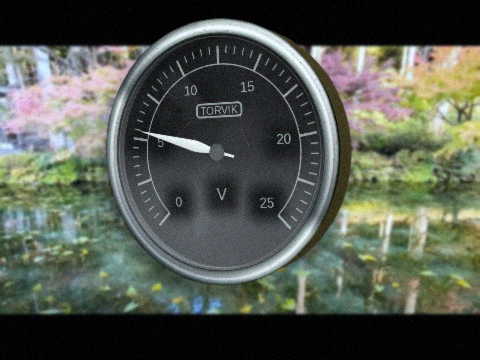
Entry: 5.5 V
